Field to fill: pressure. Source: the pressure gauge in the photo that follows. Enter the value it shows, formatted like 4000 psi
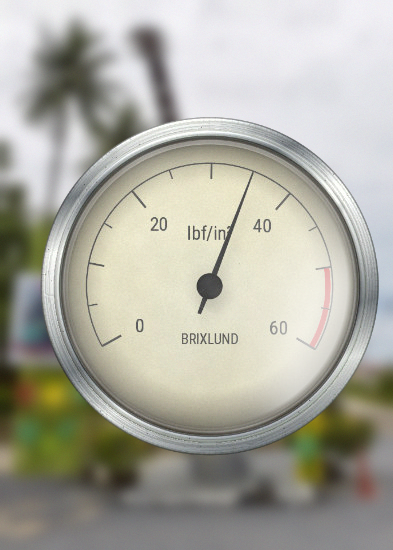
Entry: 35 psi
